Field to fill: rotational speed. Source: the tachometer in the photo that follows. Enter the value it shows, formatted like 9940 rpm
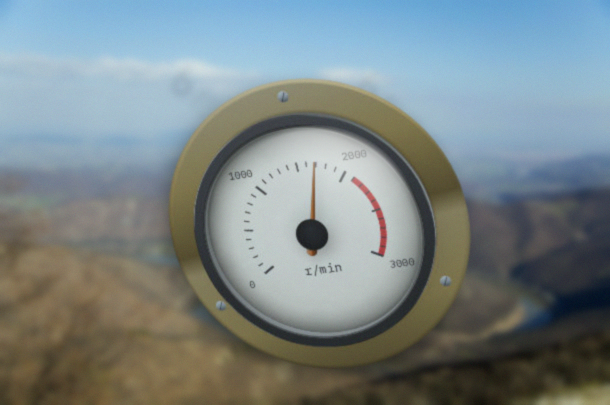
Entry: 1700 rpm
